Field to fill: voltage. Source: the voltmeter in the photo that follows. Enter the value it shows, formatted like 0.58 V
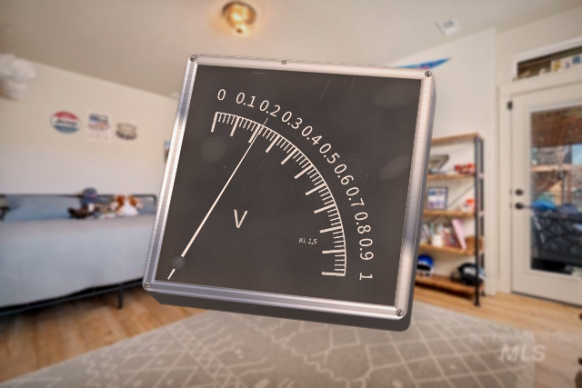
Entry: 0.22 V
